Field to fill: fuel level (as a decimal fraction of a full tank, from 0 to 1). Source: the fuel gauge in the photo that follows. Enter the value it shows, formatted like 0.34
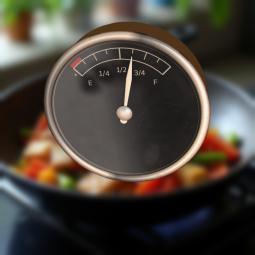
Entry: 0.625
